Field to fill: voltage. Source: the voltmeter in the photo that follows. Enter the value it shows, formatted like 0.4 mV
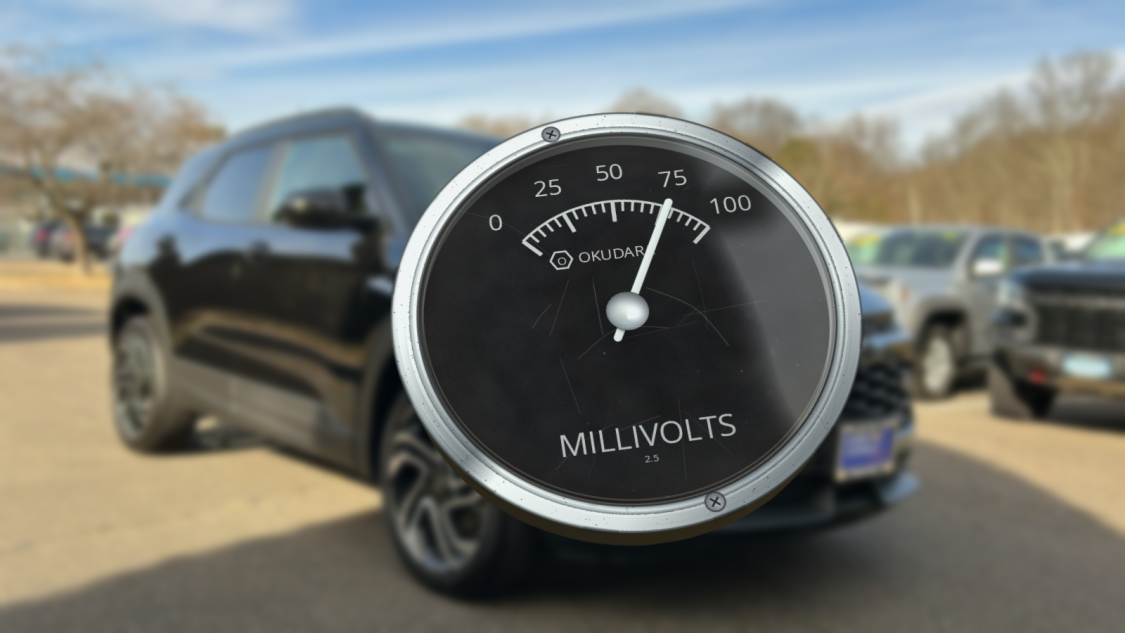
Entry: 77.5 mV
